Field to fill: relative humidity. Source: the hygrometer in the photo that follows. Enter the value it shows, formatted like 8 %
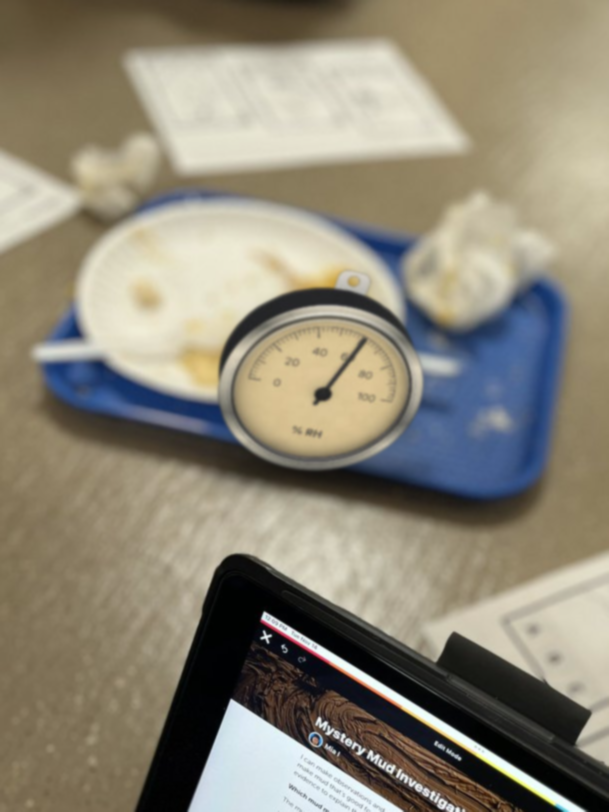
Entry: 60 %
